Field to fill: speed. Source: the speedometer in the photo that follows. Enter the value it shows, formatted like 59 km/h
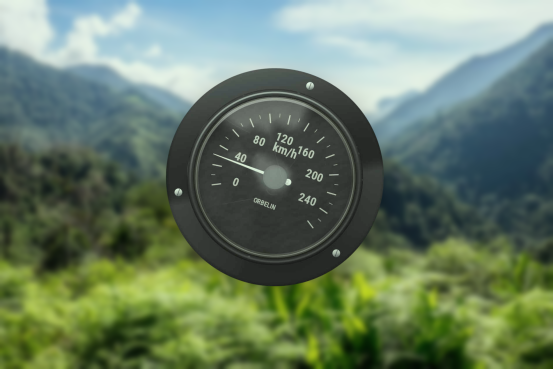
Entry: 30 km/h
